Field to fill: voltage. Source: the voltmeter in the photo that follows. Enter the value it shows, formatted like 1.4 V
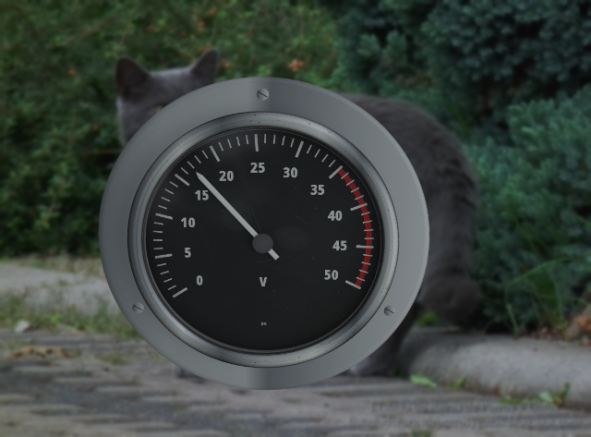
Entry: 17 V
